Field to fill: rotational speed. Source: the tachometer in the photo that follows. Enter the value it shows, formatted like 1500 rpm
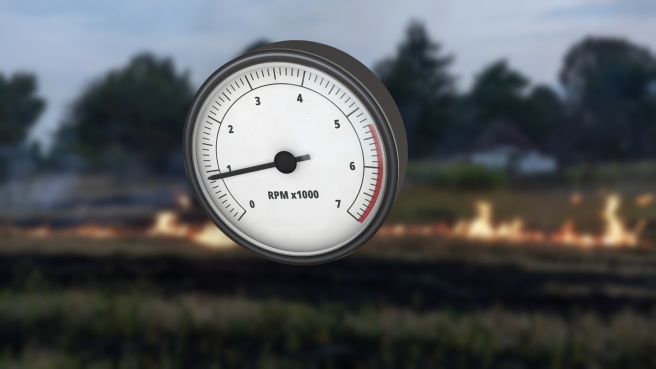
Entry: 900 rpm
